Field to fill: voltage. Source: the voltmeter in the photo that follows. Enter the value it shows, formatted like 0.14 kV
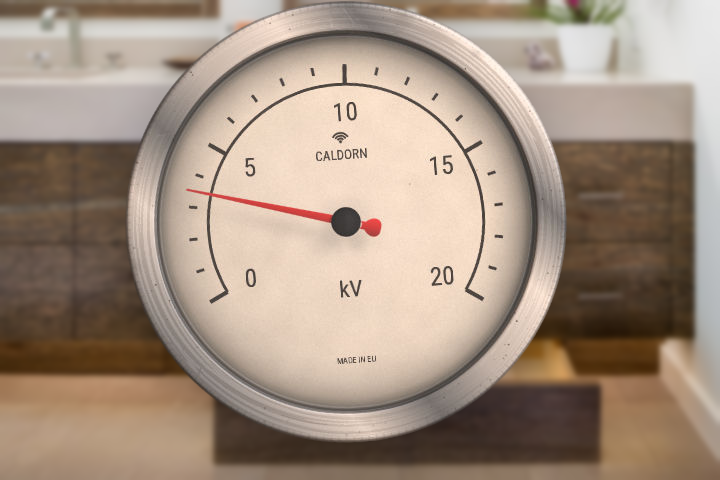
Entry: 3.5 kV
